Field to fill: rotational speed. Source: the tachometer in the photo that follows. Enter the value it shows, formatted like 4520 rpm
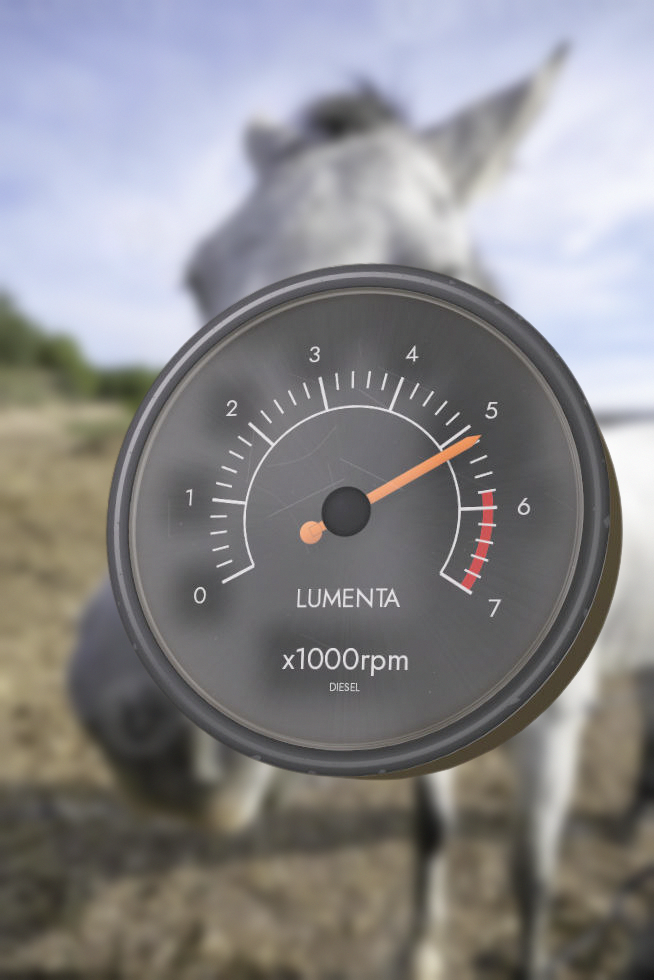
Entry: 5200 rpm
